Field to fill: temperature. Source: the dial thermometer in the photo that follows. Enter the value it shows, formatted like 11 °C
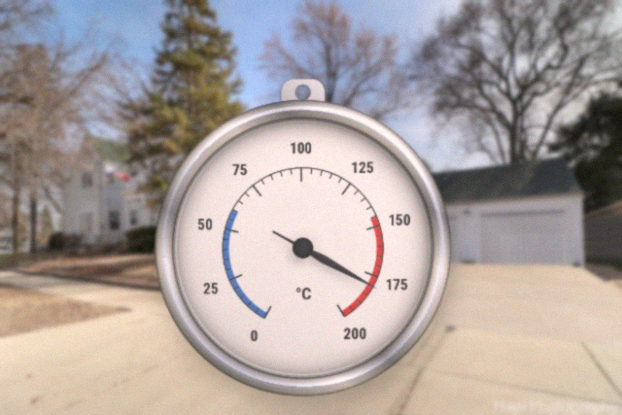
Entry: 180 °C
